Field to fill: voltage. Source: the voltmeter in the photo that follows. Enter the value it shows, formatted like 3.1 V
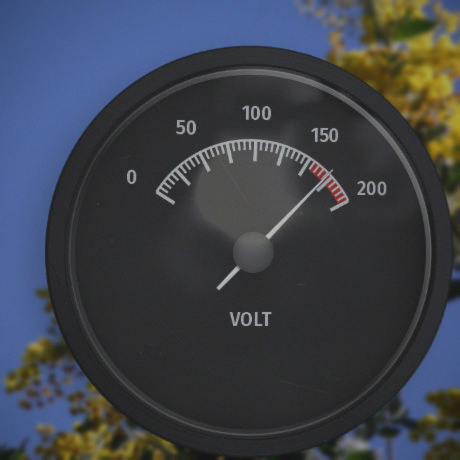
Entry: 170 V
